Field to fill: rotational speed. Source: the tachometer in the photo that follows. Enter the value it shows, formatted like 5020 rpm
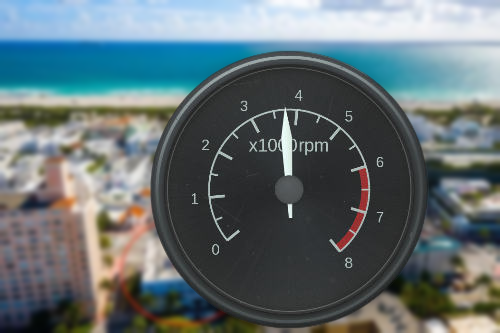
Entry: 3750 rpm
